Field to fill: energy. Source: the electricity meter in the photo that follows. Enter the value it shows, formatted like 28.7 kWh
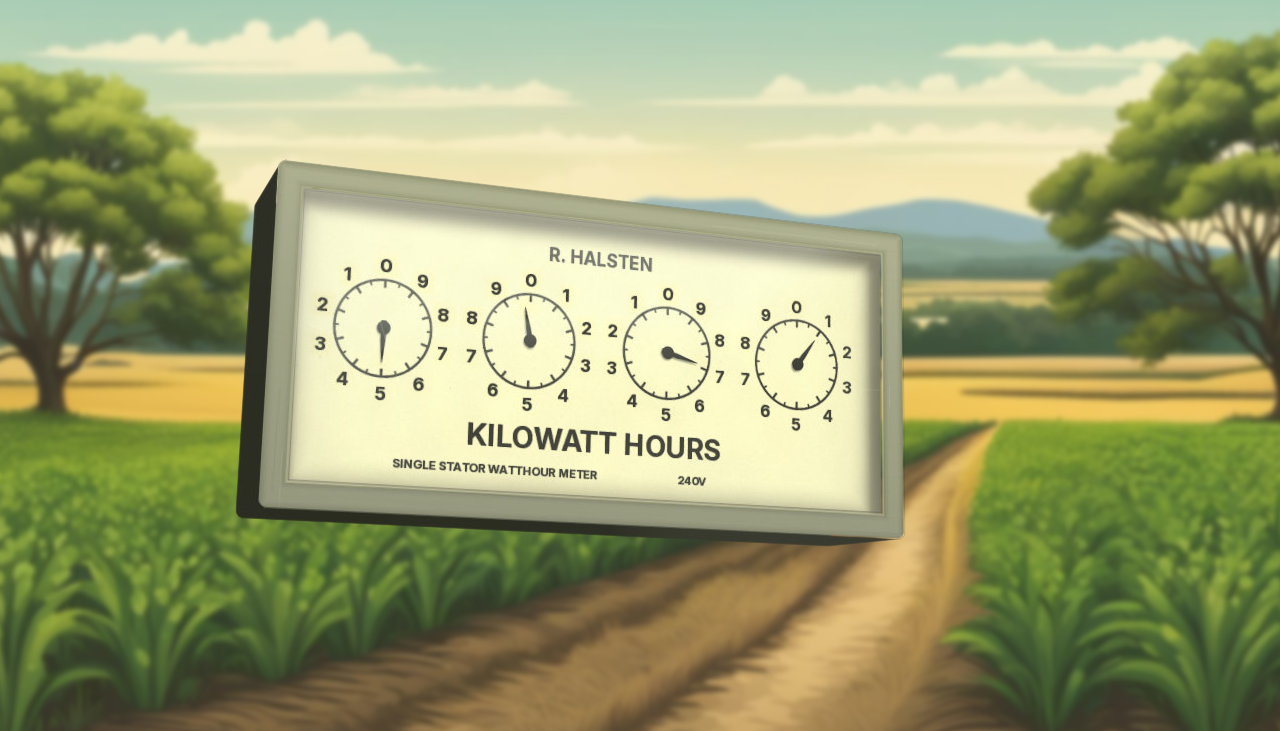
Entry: 4971 kWh
